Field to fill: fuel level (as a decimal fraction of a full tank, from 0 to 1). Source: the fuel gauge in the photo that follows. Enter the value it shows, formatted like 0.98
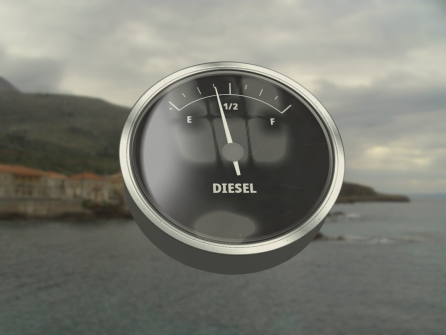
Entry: 0.375
